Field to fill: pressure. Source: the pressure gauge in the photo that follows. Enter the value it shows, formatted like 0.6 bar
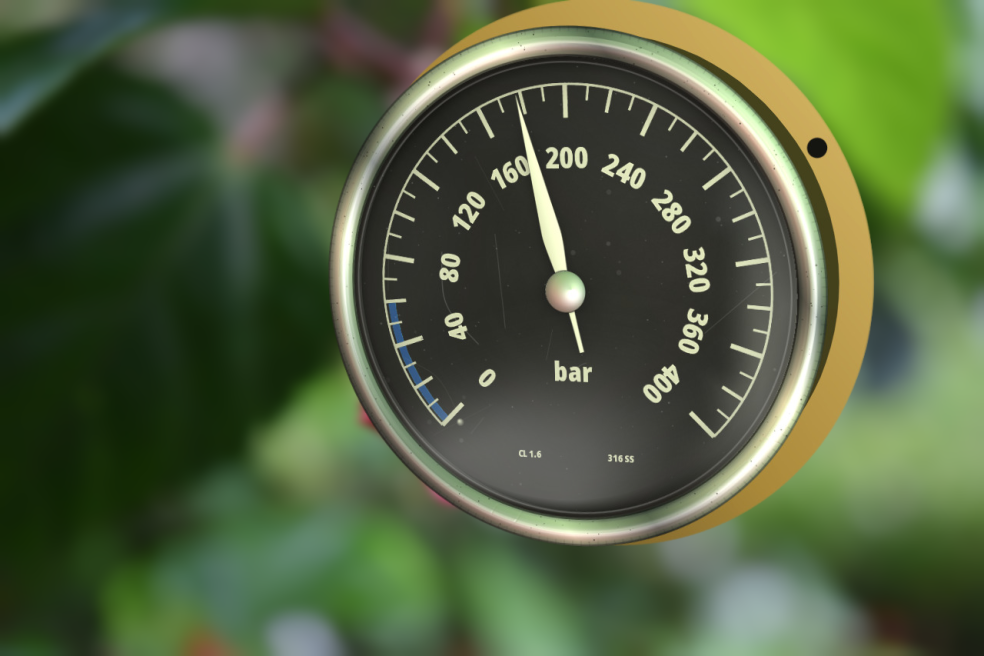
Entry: 180 bar
